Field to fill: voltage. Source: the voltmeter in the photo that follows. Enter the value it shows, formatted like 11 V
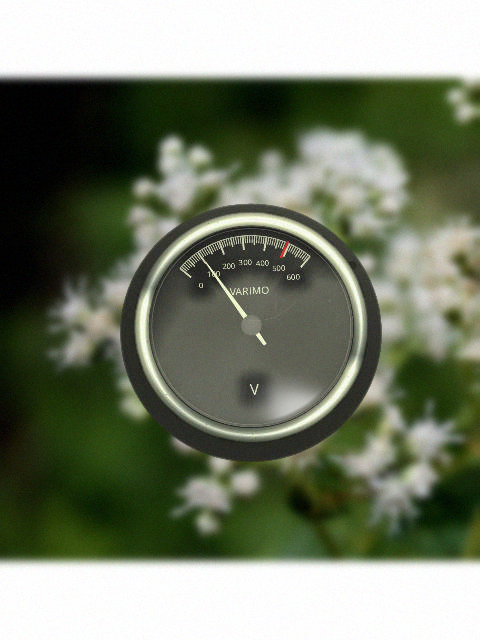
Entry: 100 V
